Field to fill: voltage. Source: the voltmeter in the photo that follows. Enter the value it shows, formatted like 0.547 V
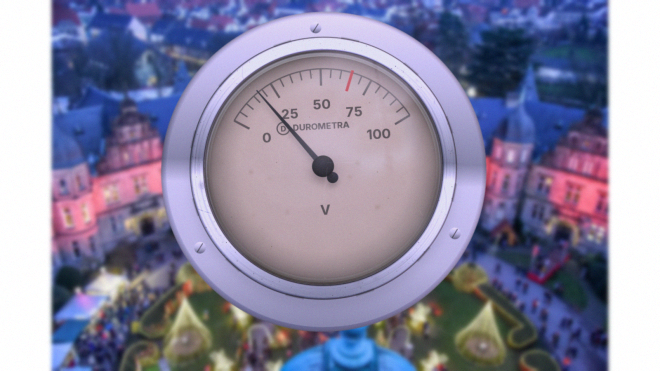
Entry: 17.5 V
